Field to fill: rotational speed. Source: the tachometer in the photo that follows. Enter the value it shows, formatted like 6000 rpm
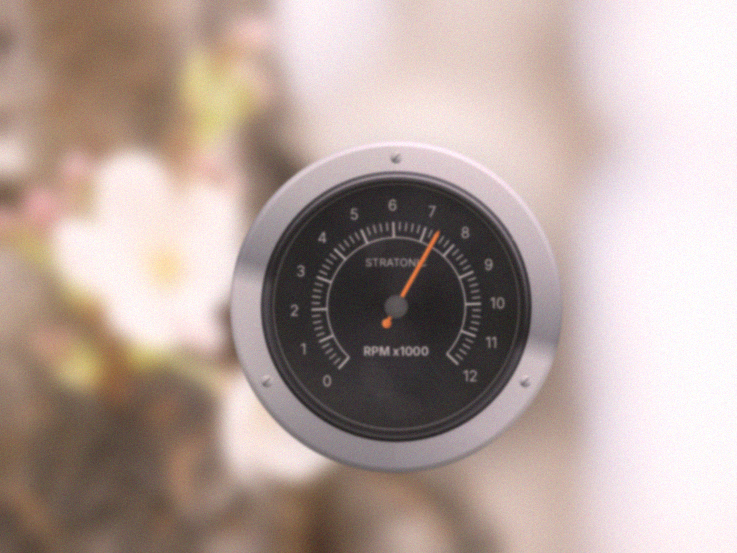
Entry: 7400 rpm
